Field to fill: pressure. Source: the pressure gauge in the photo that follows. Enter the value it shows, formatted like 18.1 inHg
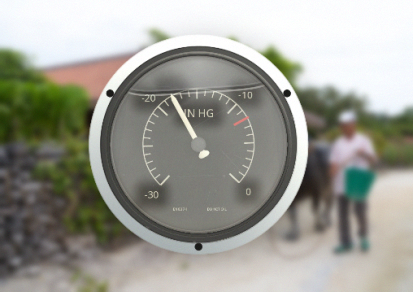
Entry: -18 inHg
